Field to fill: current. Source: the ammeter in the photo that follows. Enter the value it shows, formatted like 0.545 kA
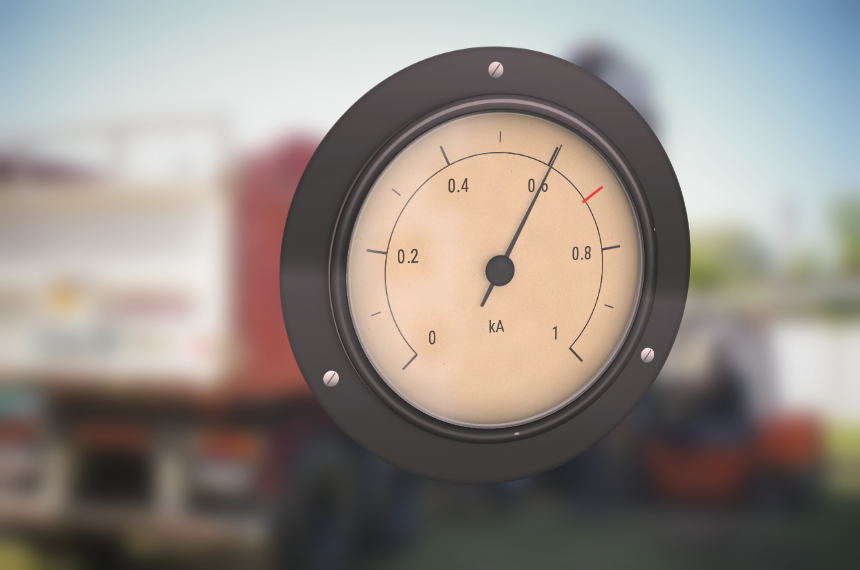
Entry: 0.6 kA
